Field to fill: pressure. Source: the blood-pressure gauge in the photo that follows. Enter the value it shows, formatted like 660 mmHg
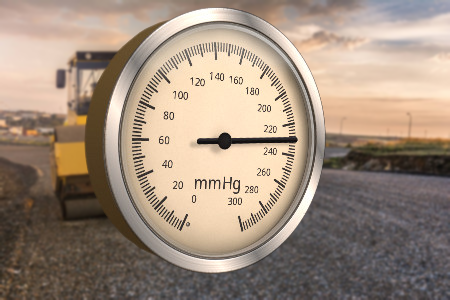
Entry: 230 mmHg
